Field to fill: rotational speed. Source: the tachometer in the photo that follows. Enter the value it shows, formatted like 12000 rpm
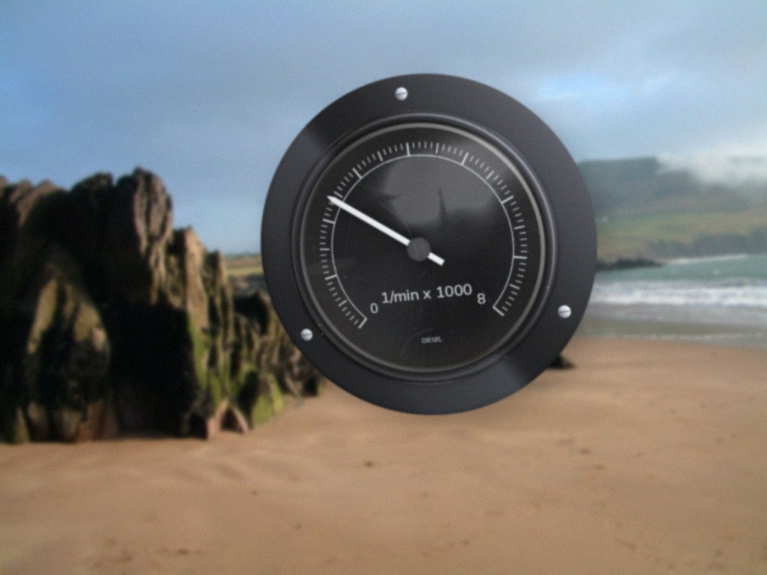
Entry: 2400 rpm
